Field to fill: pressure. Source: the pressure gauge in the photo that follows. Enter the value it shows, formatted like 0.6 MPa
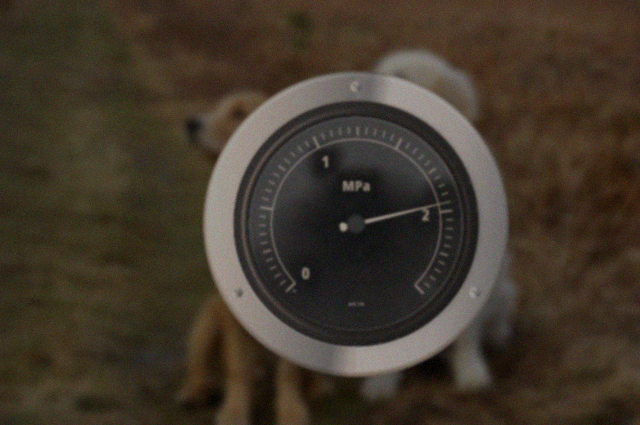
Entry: 1.95 MPa
